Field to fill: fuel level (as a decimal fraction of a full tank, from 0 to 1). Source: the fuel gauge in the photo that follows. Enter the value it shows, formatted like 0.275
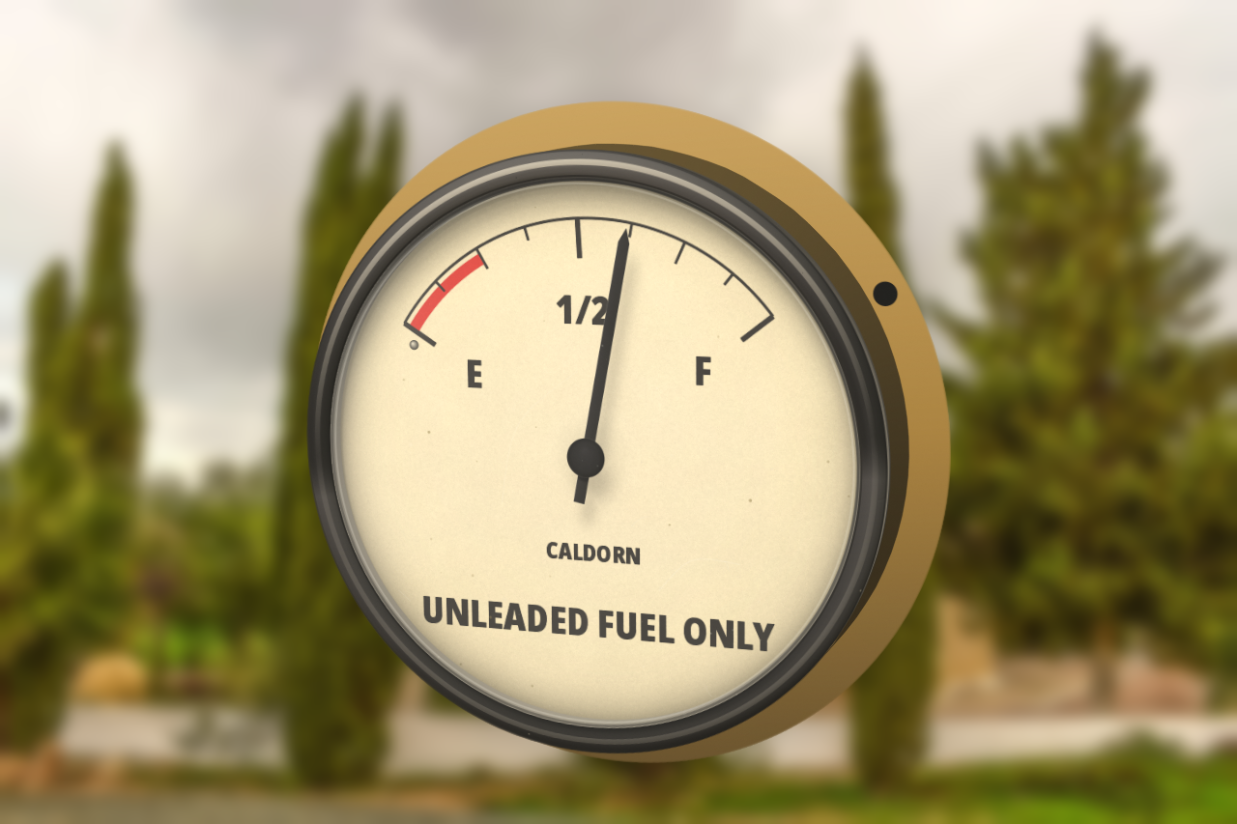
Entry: 0.625
